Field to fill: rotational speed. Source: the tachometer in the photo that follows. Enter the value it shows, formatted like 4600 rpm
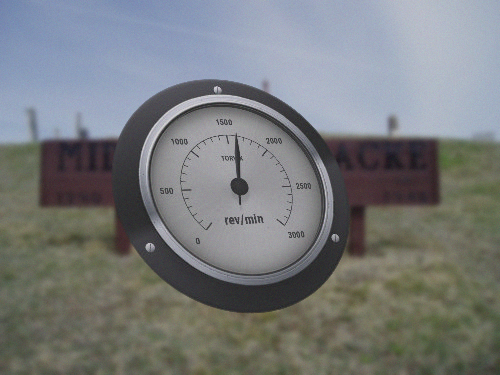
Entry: 1600 rpm
